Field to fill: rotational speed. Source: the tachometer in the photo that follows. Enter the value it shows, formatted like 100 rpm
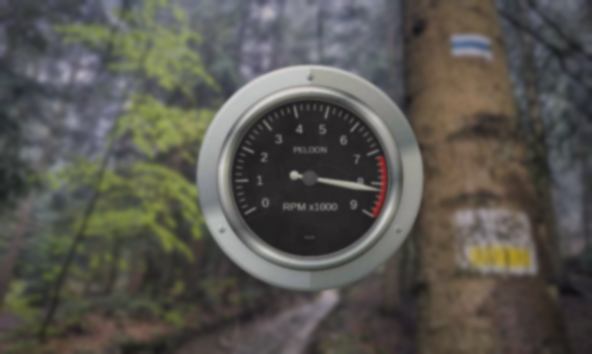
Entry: 8200 rpm
